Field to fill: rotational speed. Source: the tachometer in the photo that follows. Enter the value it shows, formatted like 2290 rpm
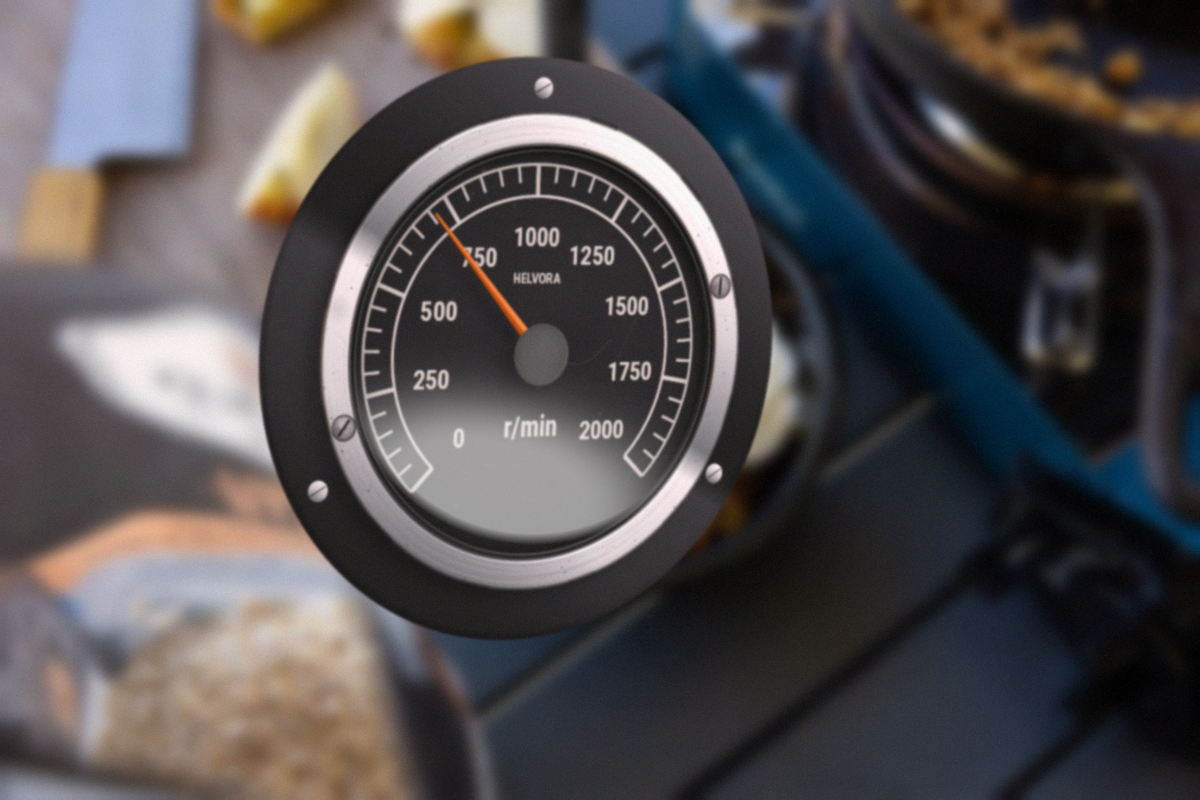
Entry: 700 rpm
